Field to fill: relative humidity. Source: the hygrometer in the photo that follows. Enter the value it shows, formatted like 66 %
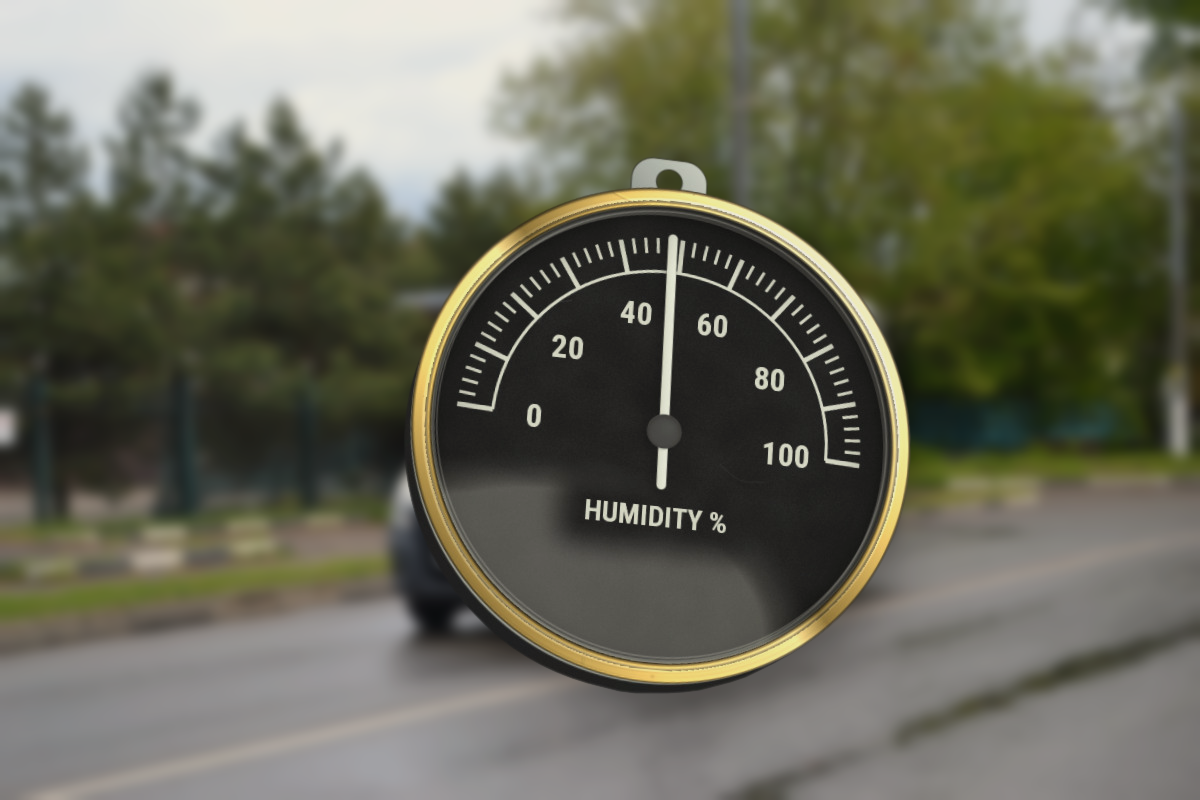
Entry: 48 %
